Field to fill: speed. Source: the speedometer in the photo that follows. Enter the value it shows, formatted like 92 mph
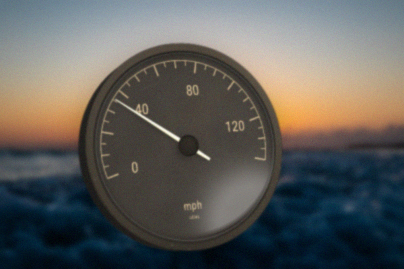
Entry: 35 mph
